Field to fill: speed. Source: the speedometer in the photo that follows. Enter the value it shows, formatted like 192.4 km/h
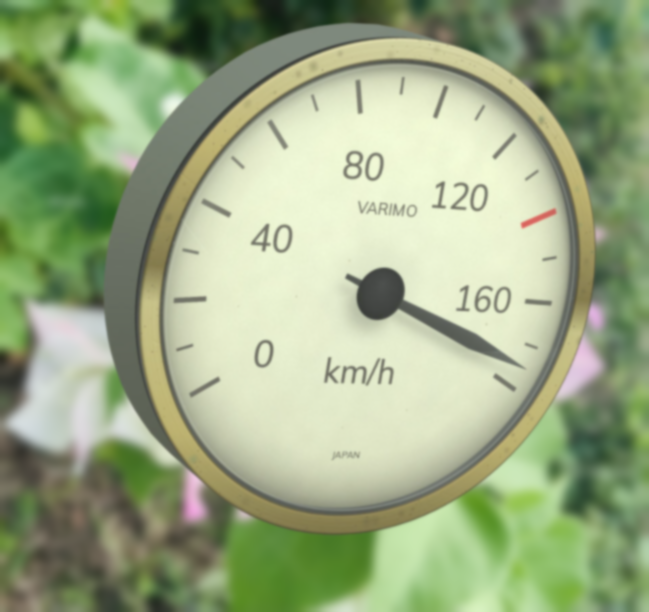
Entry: 175 km/h
